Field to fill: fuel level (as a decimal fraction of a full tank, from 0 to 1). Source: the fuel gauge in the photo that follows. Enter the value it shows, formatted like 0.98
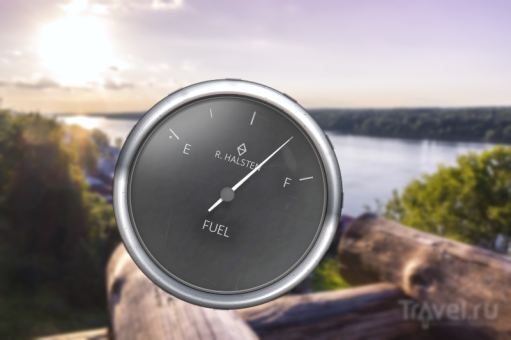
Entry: 0.75
